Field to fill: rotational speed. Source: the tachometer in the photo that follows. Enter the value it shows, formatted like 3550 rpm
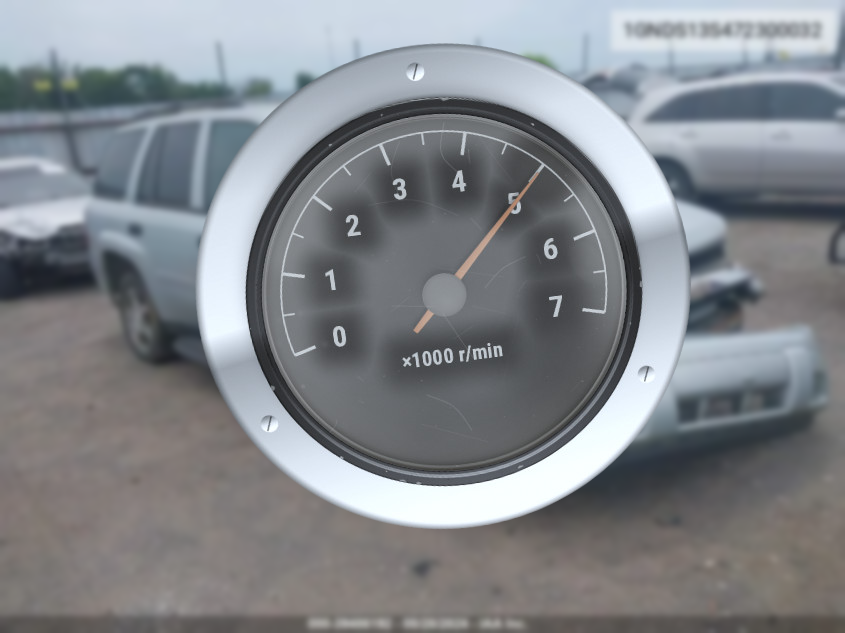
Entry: 5000 rpm
